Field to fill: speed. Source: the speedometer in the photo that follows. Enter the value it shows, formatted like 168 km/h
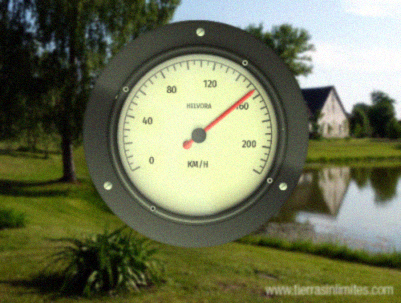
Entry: 155 km/h
